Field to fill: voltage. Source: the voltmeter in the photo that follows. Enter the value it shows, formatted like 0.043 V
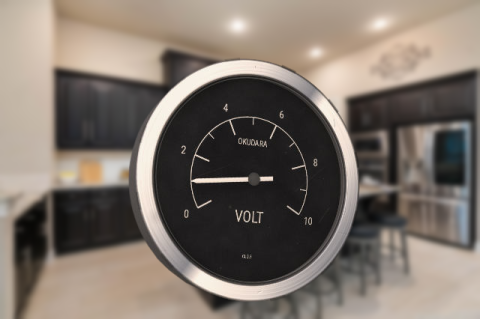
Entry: 1 V
